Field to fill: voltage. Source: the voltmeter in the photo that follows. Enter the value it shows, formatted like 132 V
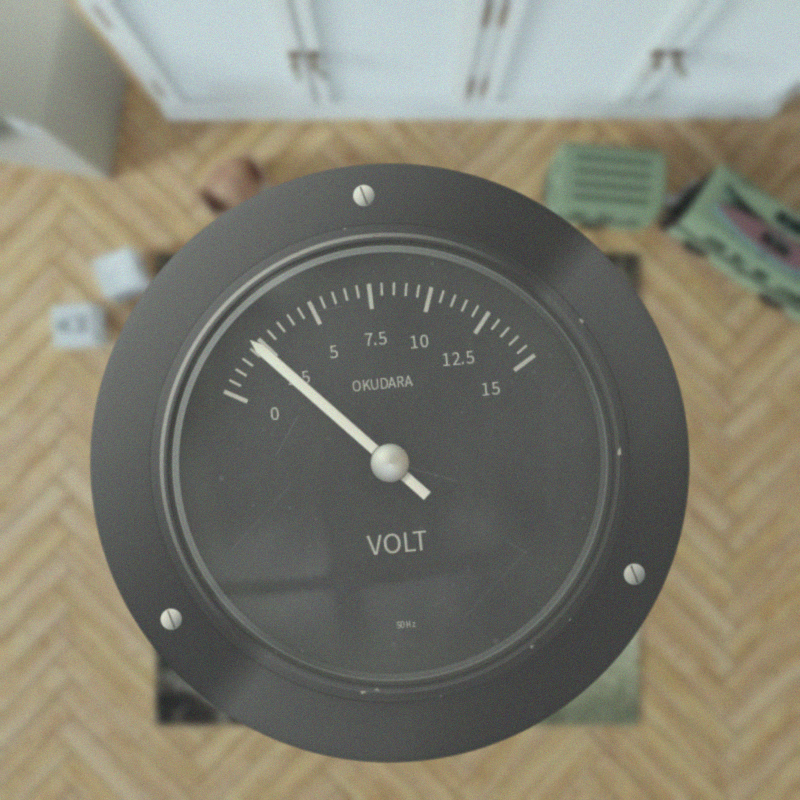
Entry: 2.25 V
